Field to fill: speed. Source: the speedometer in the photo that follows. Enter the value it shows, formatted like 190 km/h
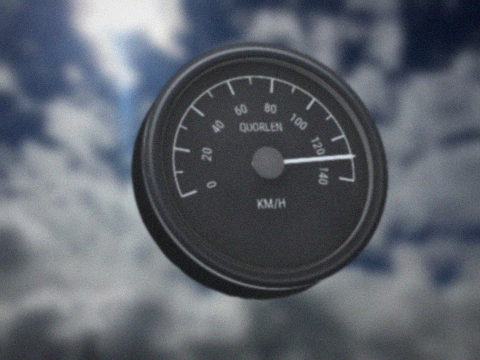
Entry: 130 km/h
